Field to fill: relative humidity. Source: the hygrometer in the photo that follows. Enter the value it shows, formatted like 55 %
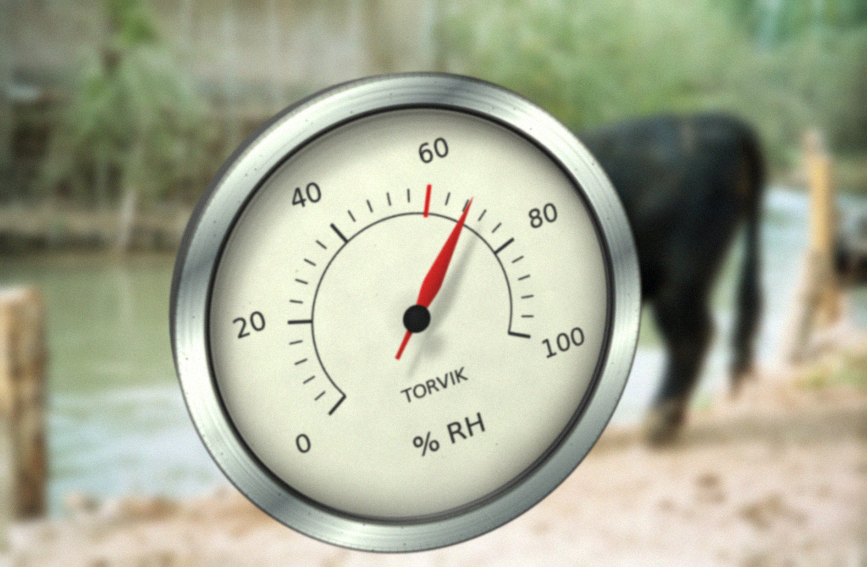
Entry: 68 %
